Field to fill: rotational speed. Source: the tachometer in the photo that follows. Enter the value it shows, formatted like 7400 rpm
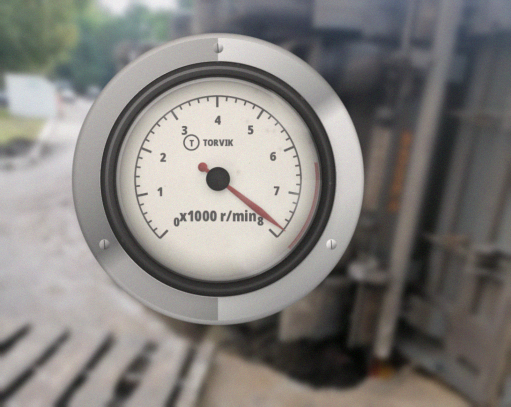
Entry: 7800 rpm
